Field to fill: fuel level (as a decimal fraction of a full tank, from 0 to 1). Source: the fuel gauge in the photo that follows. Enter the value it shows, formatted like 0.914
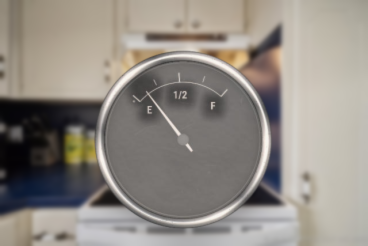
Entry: 0.125
